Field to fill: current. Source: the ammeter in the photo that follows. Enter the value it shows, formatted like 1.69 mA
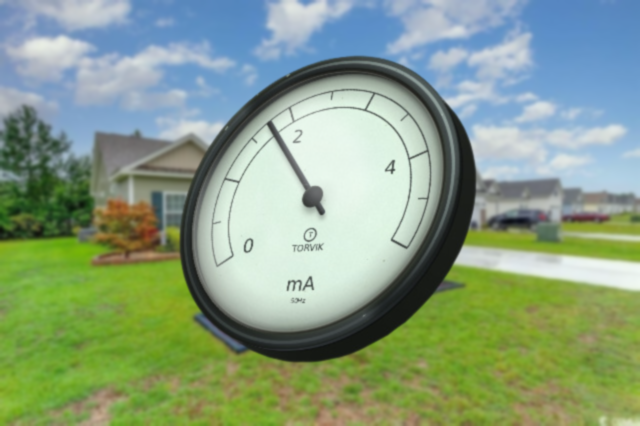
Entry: 1.75 mA
